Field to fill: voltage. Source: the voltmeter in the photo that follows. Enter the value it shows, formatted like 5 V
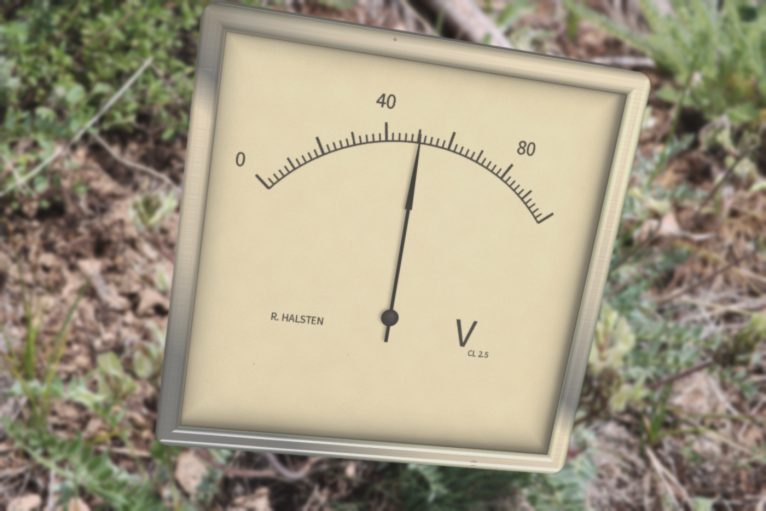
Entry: 50 V
